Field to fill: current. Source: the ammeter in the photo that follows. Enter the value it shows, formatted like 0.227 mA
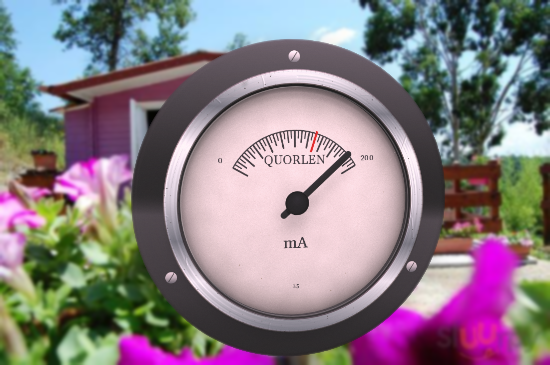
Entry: 180 mA
